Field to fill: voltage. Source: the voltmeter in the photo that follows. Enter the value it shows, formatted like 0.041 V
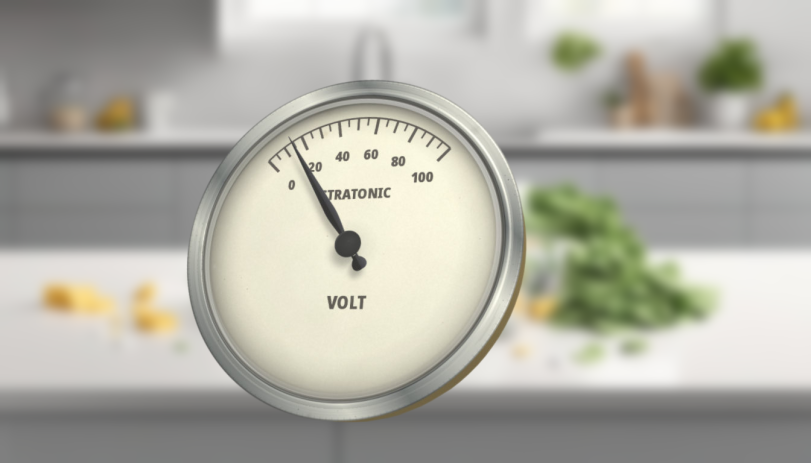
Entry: 15 V
